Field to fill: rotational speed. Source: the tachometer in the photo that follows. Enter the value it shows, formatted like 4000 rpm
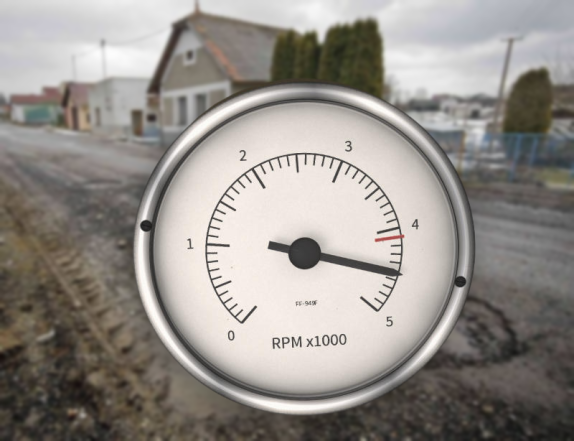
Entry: 4500 rpm
